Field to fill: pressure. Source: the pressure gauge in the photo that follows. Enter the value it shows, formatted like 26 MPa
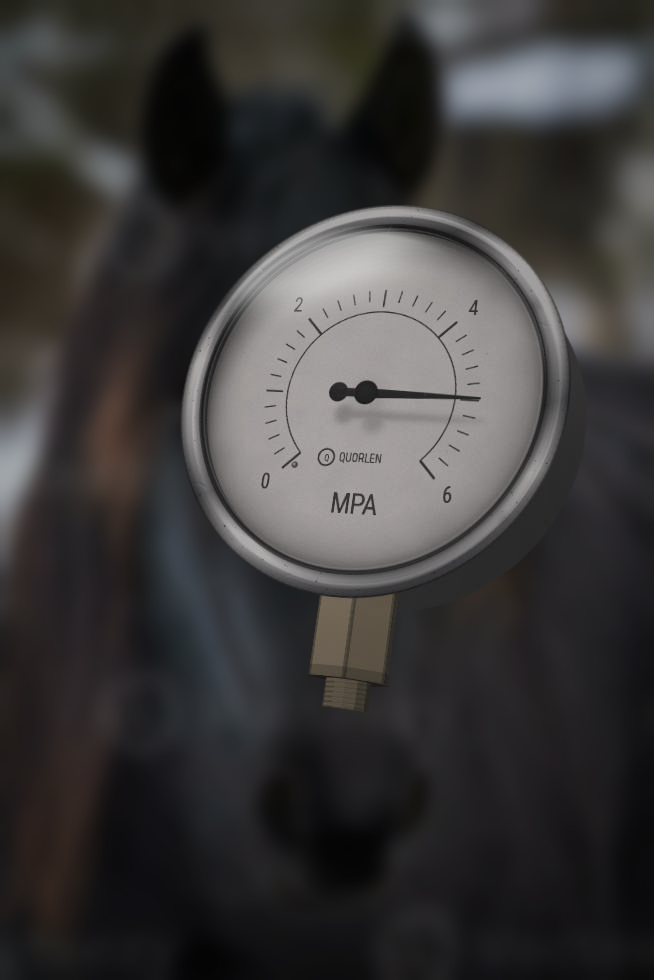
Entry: 5 MPa
